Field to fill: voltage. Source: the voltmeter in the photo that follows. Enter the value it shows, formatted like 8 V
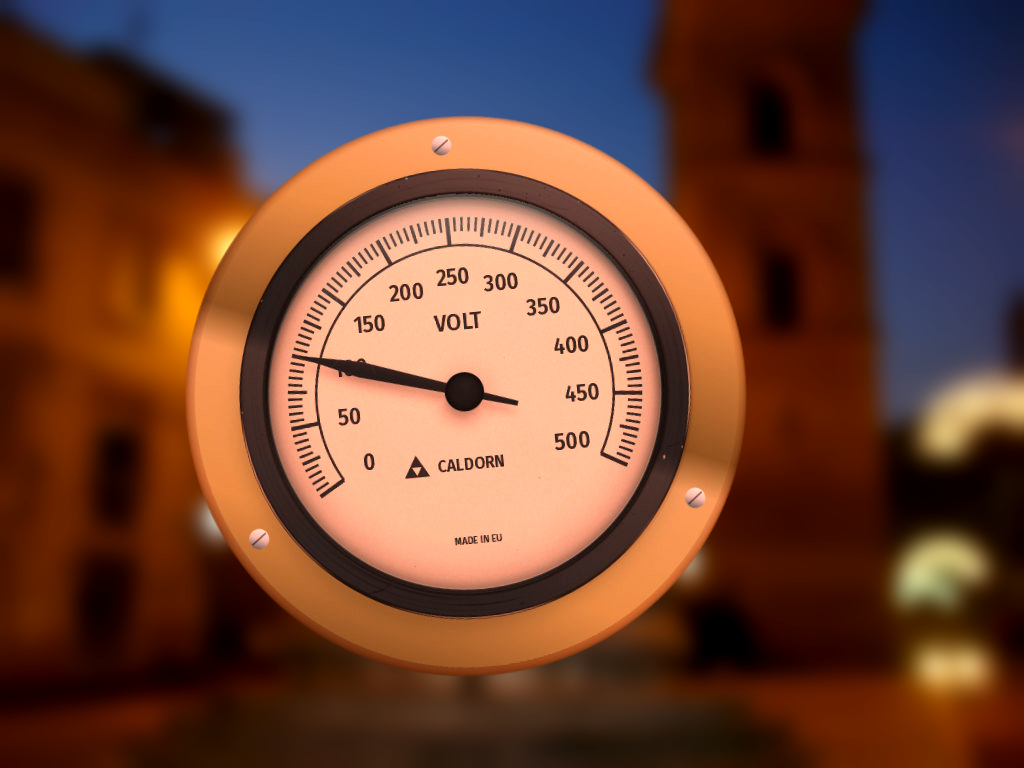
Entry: 100 V
